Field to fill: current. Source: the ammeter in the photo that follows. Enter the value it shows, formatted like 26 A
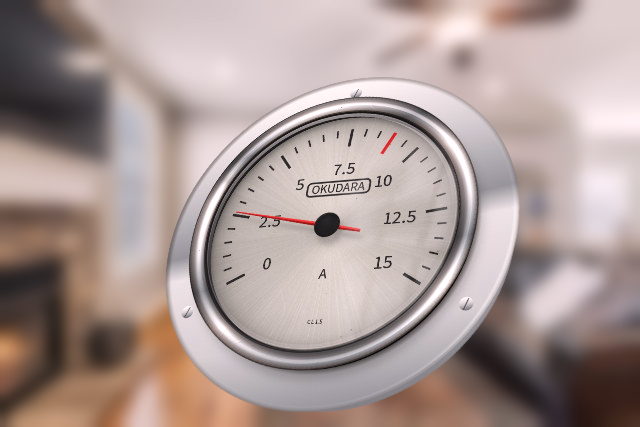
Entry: 2.5 A
